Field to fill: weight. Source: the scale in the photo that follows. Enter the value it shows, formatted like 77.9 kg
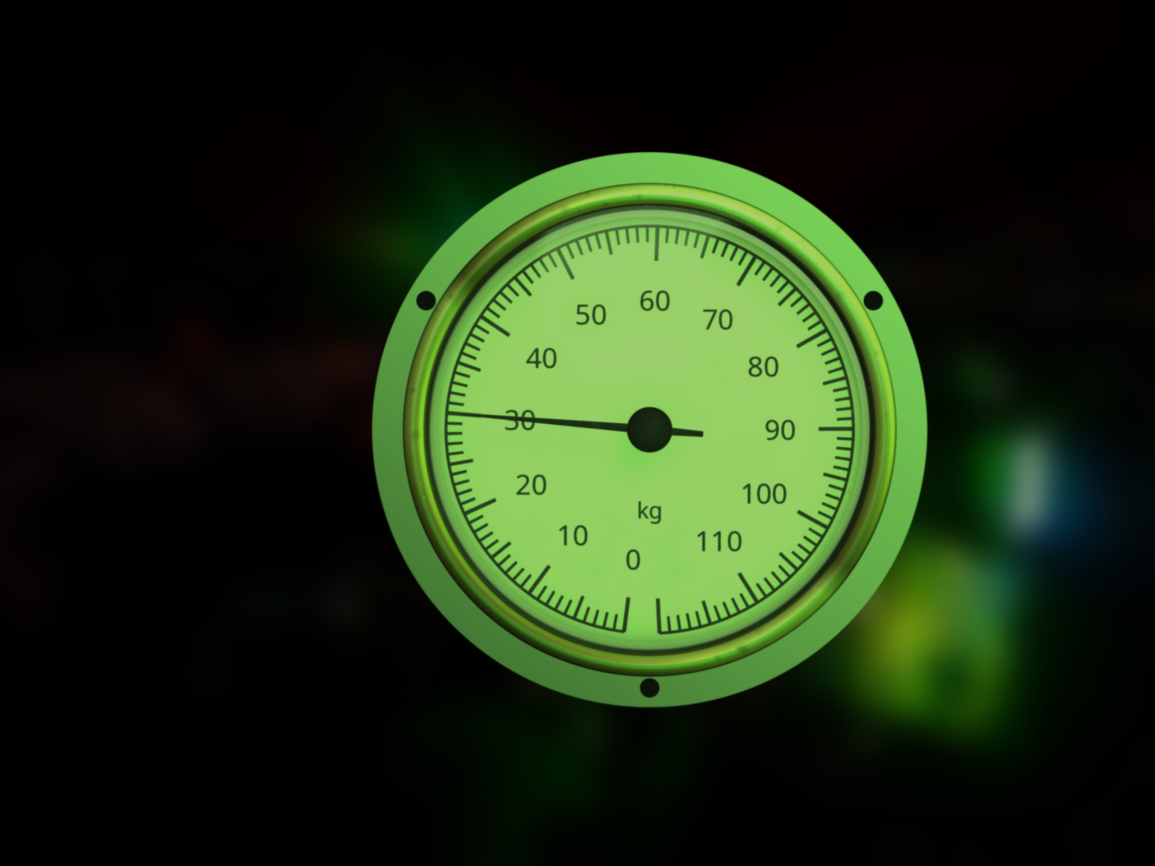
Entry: 30 kg
